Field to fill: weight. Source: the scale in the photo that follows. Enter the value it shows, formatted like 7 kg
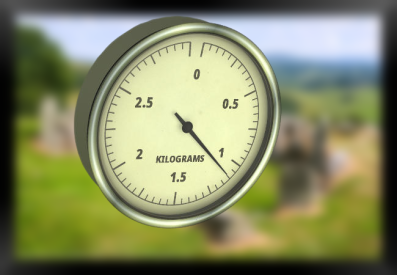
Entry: 1.1 kg
